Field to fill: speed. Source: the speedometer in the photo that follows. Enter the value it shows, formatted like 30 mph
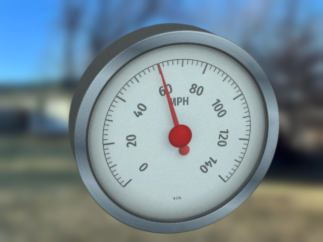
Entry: 60 mph
